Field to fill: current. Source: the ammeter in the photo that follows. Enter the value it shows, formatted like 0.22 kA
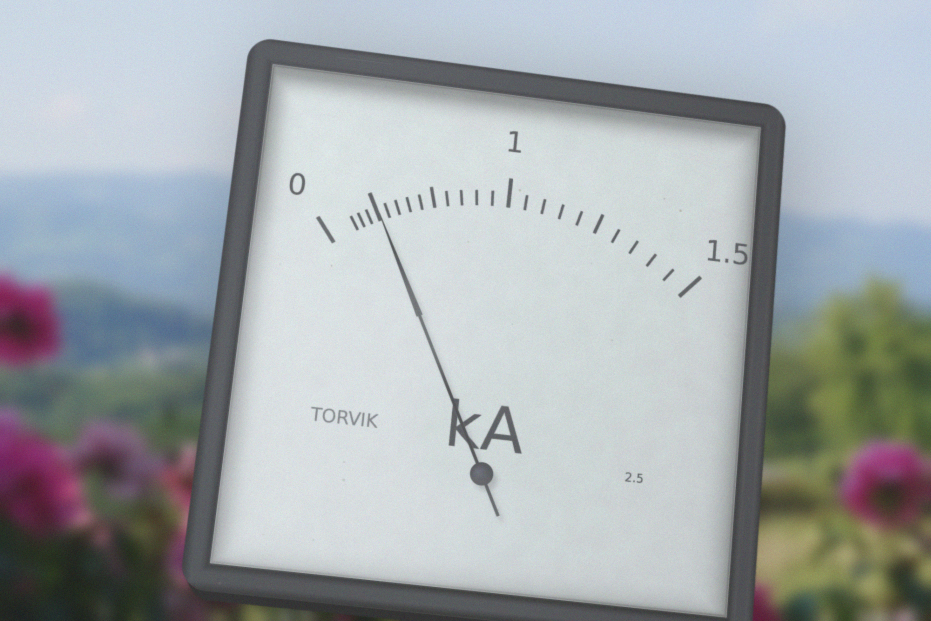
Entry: 0.5 kA
